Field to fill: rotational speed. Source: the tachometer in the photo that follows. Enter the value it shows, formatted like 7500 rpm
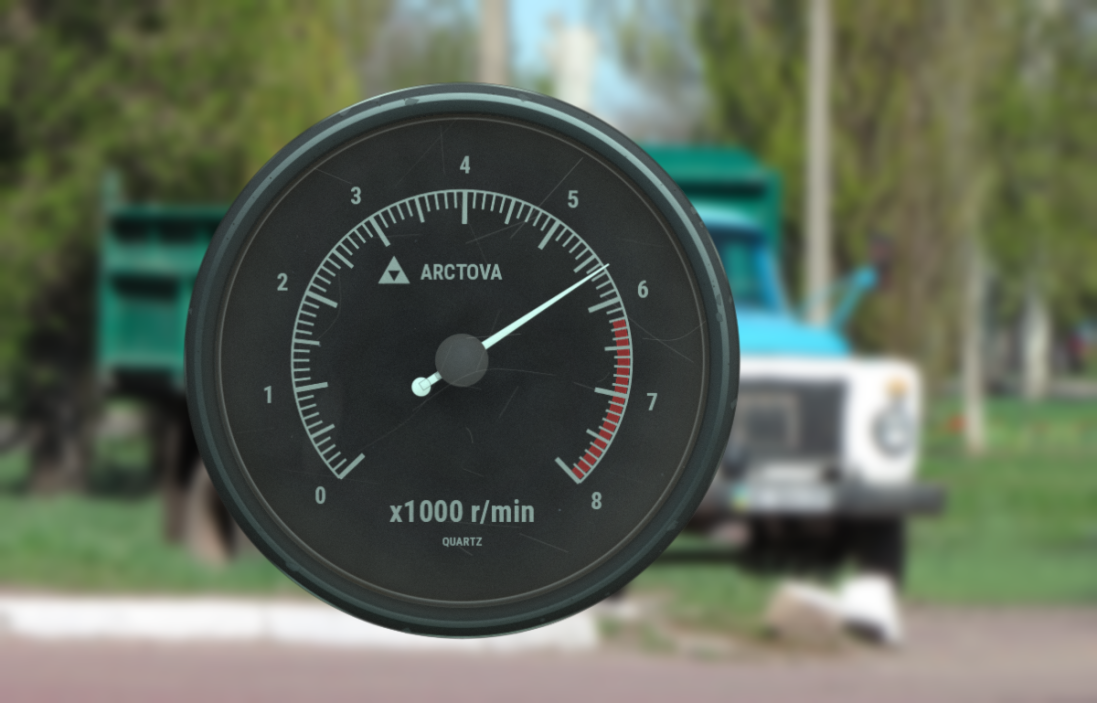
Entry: 5650 rpm
